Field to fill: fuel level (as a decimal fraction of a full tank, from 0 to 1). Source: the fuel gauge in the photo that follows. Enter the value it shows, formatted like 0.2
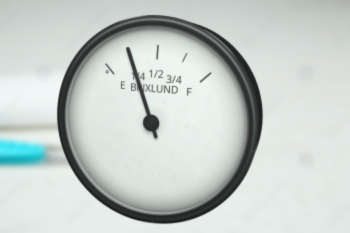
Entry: 0.25
